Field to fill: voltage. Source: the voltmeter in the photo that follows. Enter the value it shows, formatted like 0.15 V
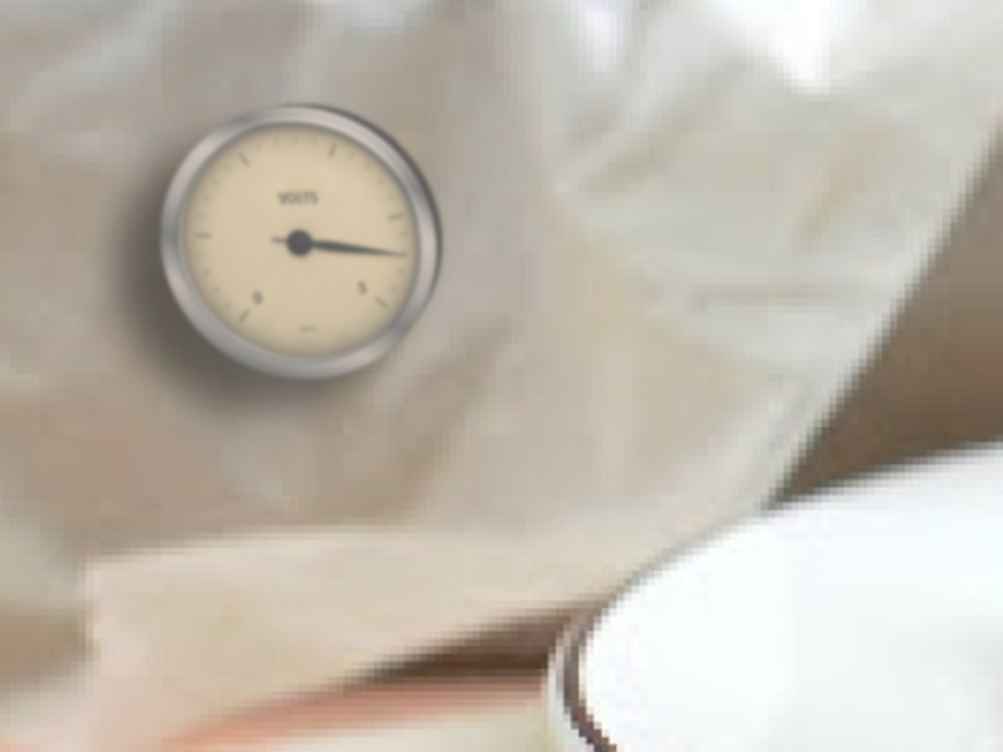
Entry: 4.4 V
